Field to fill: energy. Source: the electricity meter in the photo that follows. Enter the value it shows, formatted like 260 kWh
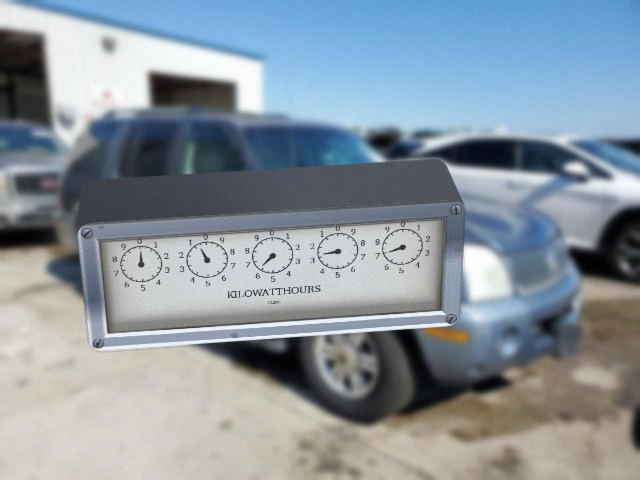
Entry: 627 kWh
